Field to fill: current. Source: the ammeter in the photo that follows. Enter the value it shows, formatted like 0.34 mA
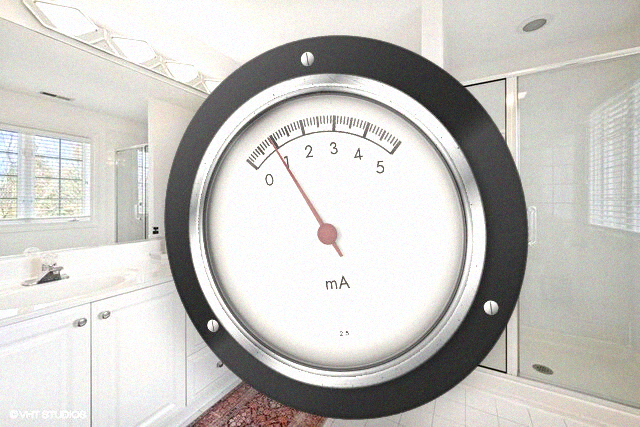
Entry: 1 mA
